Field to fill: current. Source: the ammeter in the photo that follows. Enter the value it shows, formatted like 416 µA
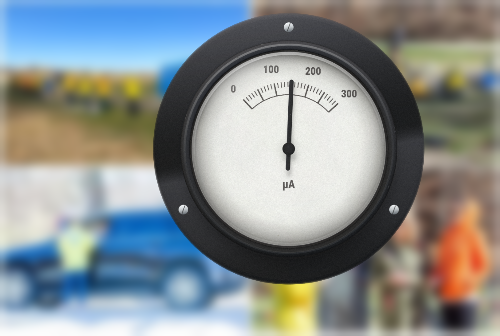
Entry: 150 µA
